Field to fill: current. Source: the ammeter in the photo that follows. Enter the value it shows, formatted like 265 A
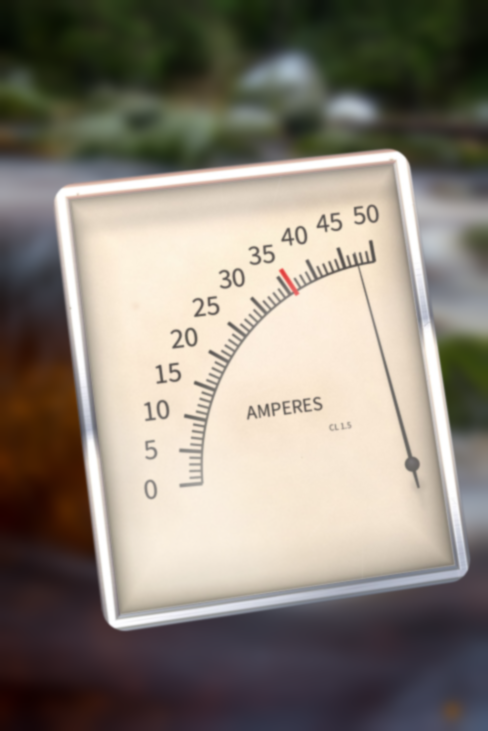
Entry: 47 A
